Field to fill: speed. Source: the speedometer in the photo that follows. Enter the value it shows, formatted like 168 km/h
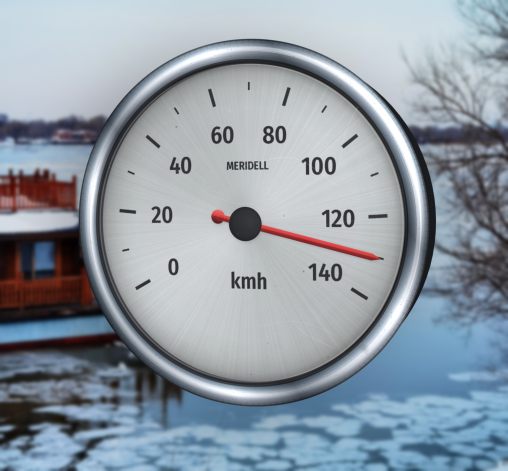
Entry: 130 km/h
